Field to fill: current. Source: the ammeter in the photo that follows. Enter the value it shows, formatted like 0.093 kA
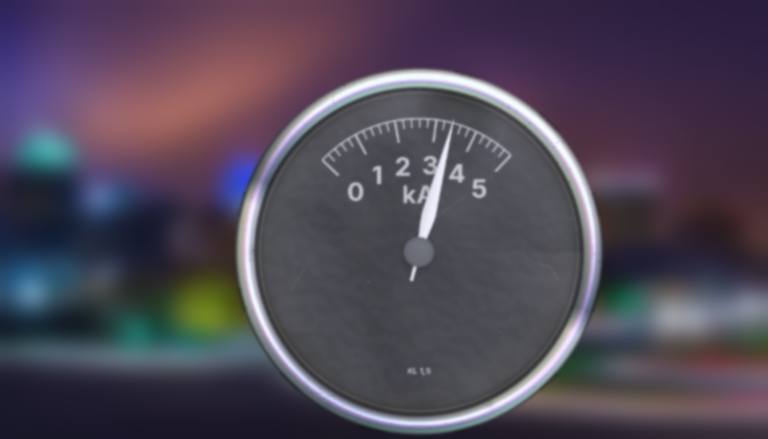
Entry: 3.4 kA
